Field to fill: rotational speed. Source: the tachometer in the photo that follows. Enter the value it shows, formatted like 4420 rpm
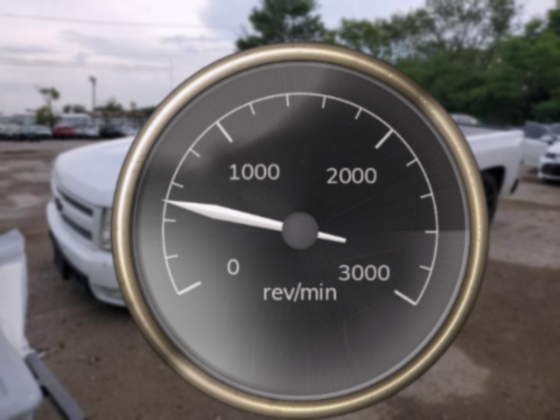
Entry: 500 rpm
